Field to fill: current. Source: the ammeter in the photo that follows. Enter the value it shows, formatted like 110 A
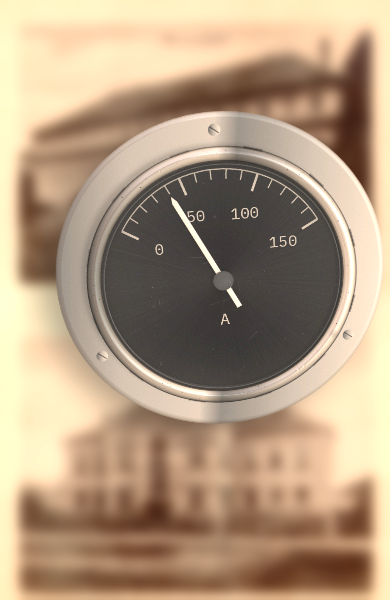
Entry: 40 A
